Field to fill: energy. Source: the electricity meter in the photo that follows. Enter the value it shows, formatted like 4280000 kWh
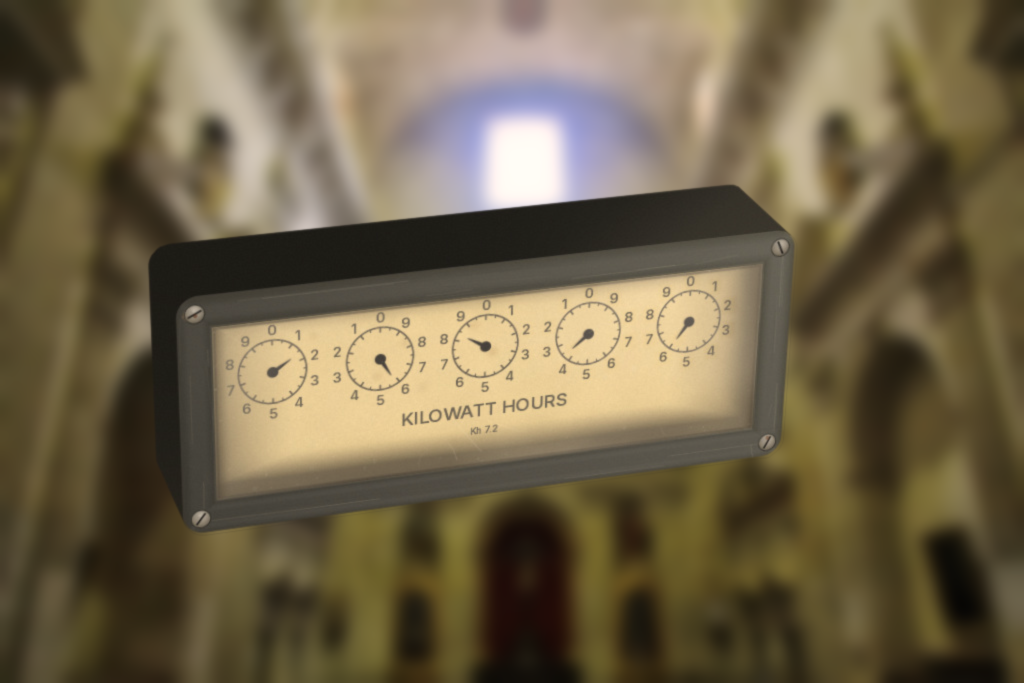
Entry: 15836 kWh
